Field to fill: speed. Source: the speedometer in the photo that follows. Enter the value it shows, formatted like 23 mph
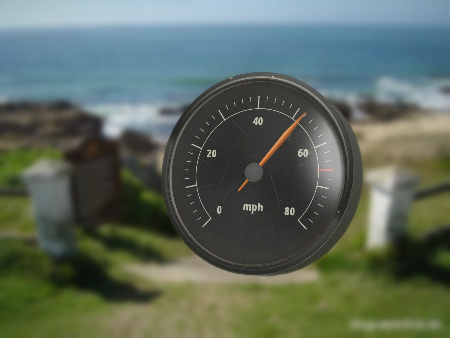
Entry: 52 mph
